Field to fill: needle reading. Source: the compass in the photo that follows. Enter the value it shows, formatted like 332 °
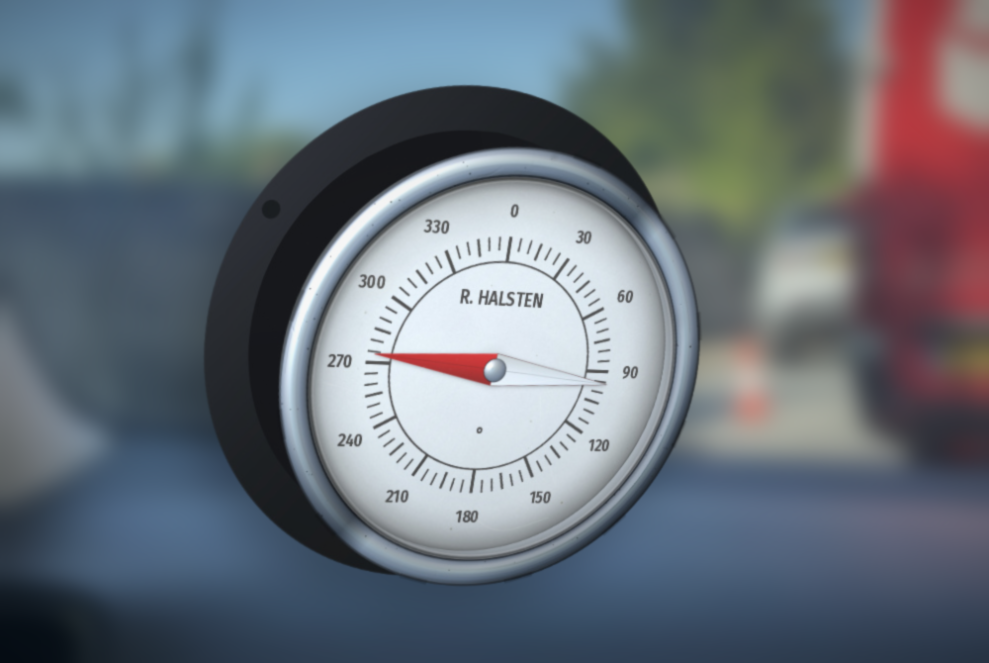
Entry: 275 °
